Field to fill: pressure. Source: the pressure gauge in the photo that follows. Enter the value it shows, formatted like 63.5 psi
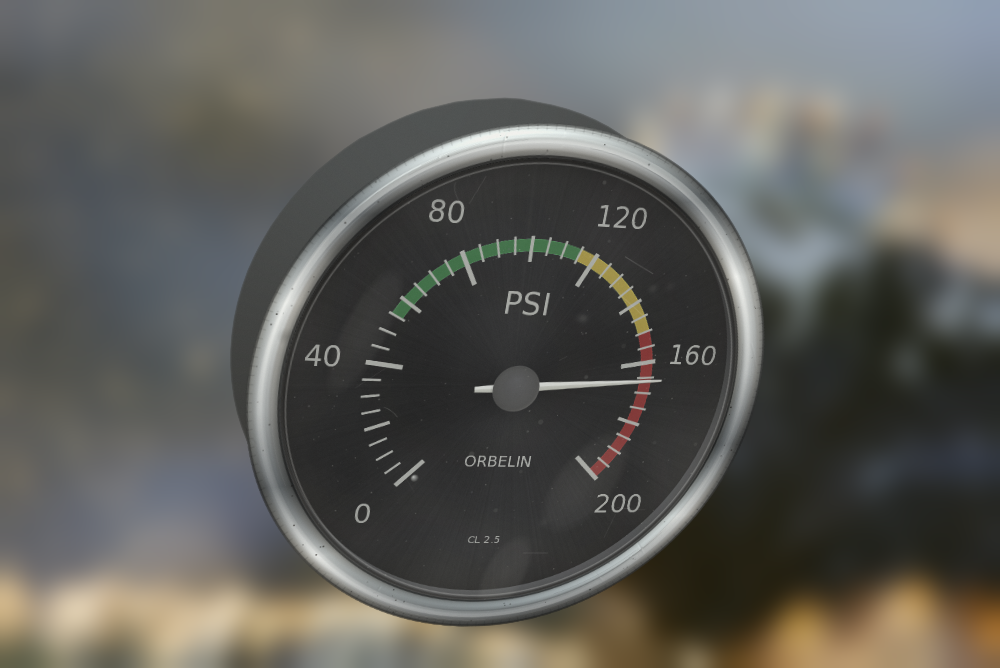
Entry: 165 psi
